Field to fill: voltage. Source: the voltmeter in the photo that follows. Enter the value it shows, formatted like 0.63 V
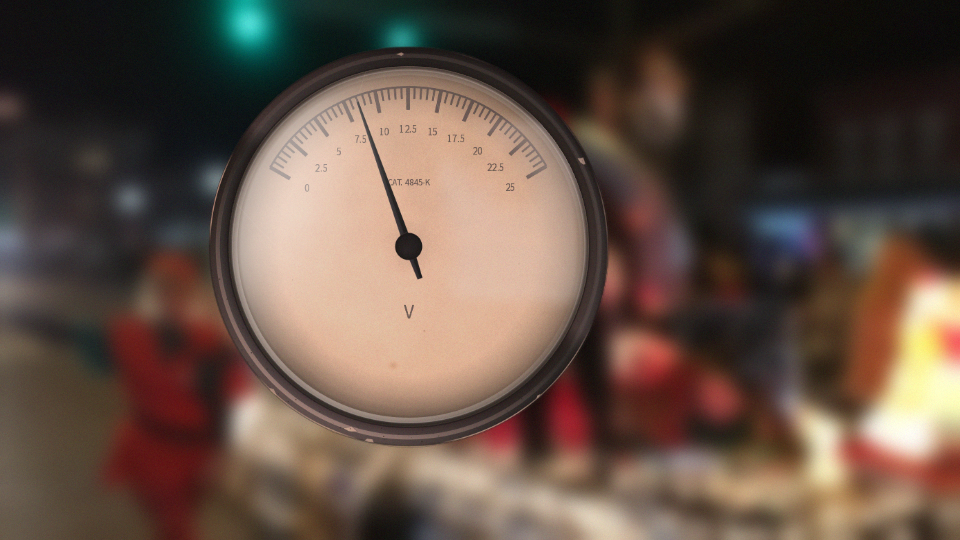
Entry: 8.5 V
